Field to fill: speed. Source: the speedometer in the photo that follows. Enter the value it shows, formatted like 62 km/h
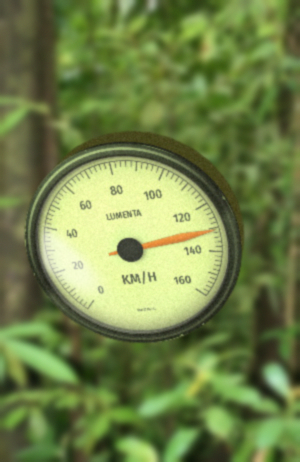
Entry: 130 km/h
